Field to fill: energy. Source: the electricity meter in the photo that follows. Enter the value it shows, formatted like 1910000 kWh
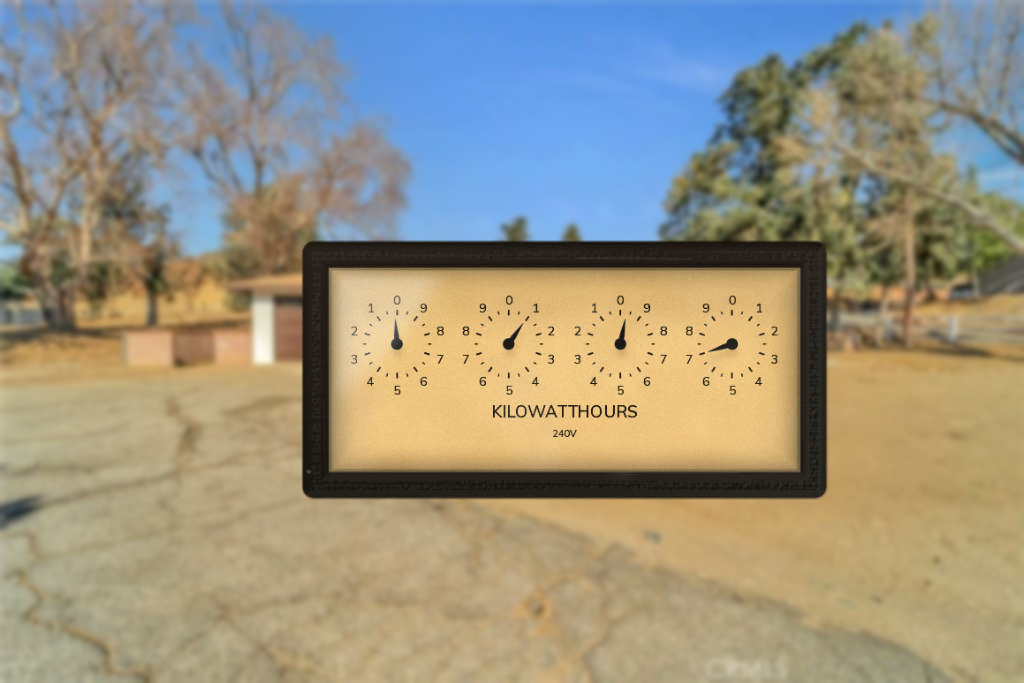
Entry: 97 kWh
